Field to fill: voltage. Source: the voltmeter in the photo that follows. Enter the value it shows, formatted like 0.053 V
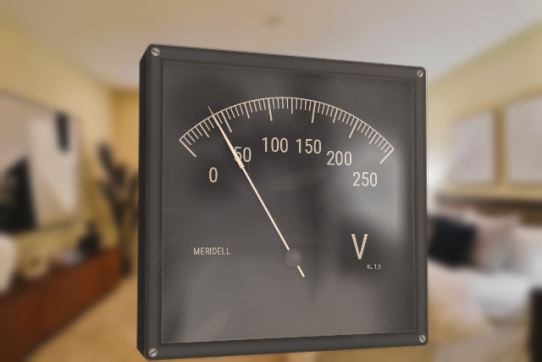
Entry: 40 V
